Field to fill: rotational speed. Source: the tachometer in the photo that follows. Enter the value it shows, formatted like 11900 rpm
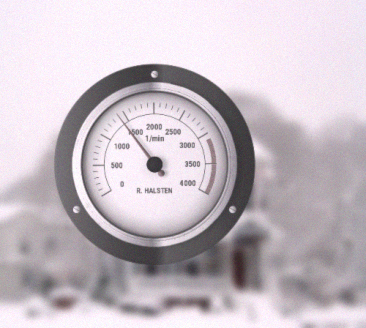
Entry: 1400 rpm
